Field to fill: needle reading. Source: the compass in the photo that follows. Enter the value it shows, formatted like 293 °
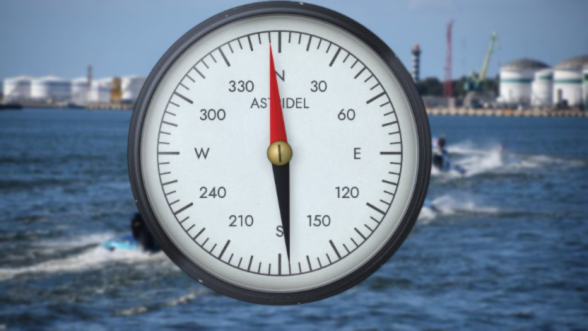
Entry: 355 °
